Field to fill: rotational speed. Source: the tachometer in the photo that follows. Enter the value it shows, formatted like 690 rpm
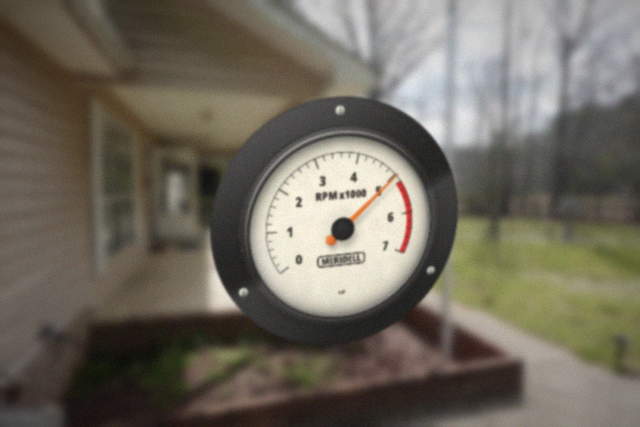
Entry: 5000 rpm
